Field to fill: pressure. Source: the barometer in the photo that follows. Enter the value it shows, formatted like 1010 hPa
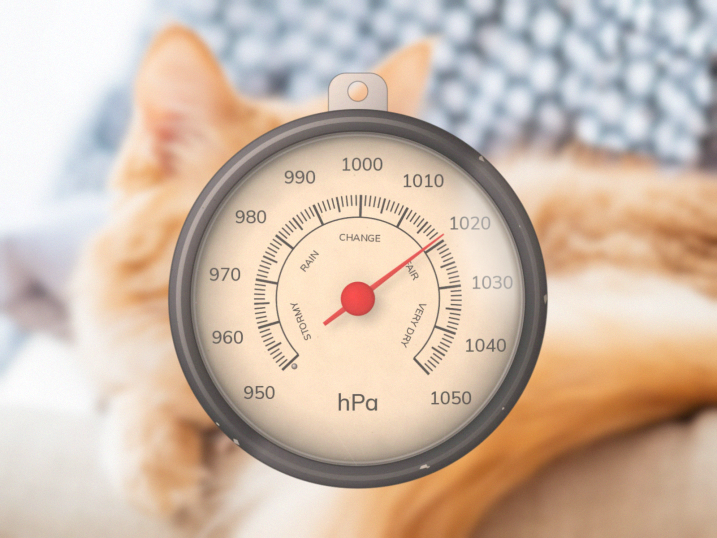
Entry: 1019 hPa
